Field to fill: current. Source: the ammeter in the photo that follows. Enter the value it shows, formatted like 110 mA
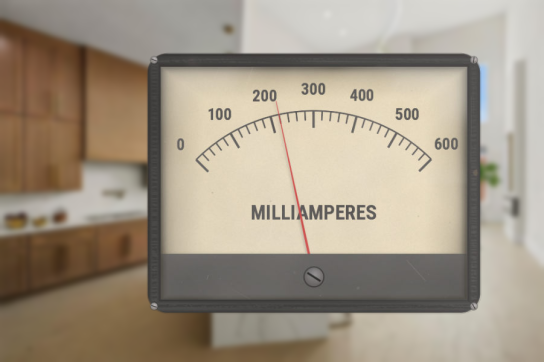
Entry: 220 mA
